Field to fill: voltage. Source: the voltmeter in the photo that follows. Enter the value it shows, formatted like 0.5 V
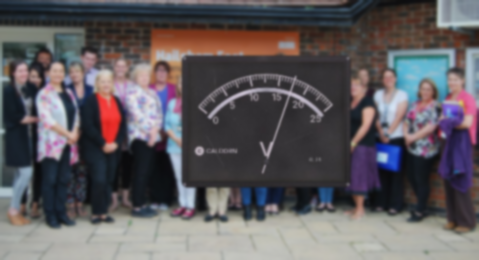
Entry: 17.5 V
